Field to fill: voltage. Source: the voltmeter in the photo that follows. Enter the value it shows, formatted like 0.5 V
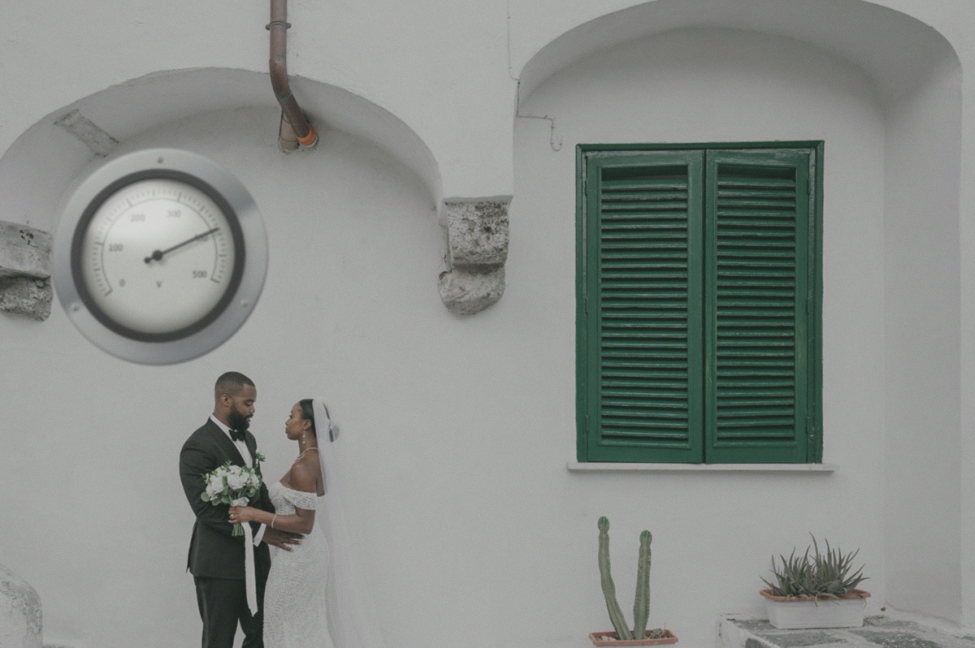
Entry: 400 V
